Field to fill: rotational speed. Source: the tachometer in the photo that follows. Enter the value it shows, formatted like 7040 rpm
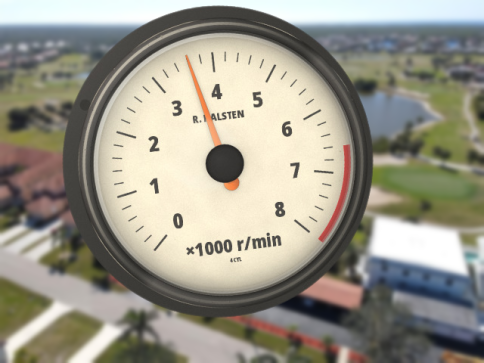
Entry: 3600 rpm
